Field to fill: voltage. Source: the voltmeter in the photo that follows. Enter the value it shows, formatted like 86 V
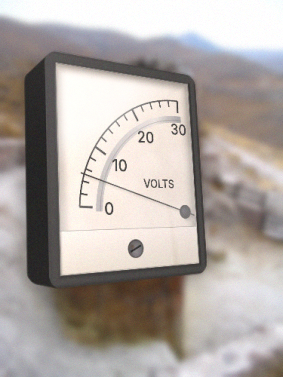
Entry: 5 V
